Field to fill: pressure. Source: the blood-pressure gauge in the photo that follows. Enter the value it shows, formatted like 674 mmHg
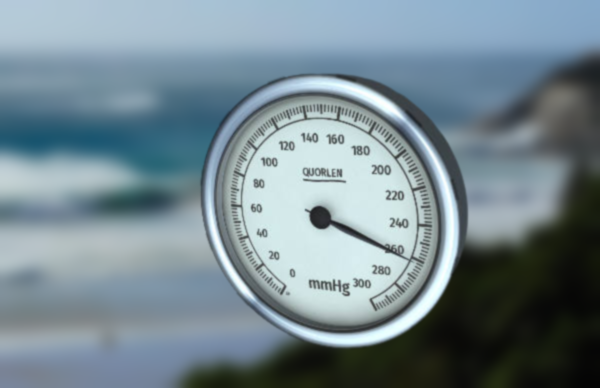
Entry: 260 mmHg
